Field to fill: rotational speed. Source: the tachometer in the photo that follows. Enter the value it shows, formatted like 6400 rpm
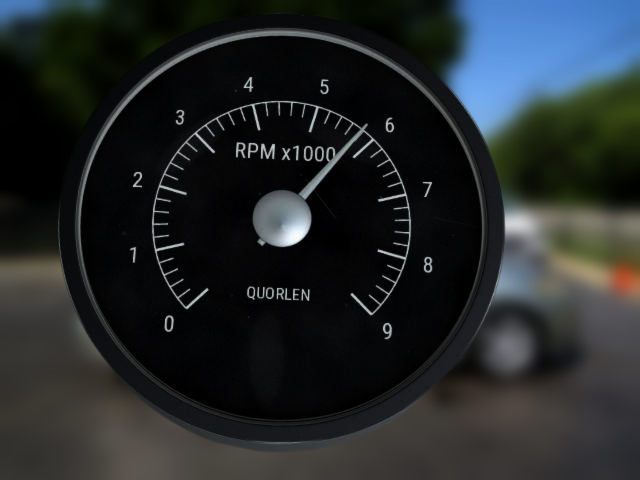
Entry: 5800 rpm
